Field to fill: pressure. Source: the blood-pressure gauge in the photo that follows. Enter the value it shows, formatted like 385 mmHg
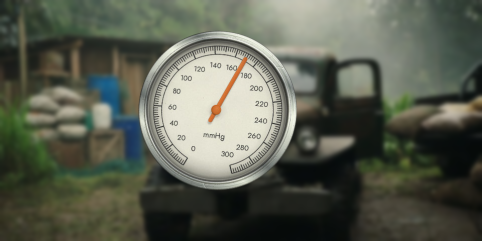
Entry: 170 mmHg
